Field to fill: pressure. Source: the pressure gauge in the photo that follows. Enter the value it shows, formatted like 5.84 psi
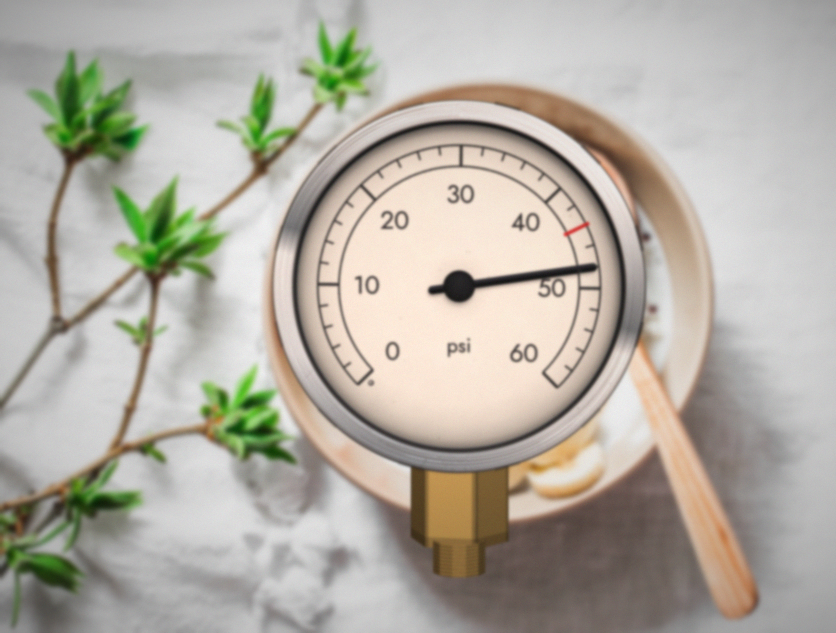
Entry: 48 psi
